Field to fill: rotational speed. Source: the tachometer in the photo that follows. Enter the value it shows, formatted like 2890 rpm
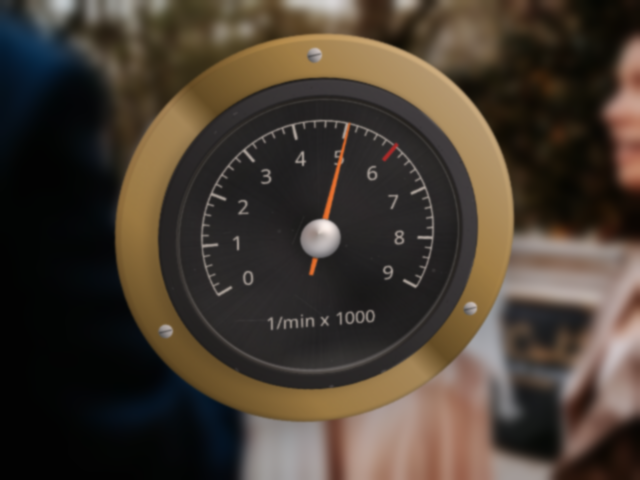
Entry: 5000 rpm
